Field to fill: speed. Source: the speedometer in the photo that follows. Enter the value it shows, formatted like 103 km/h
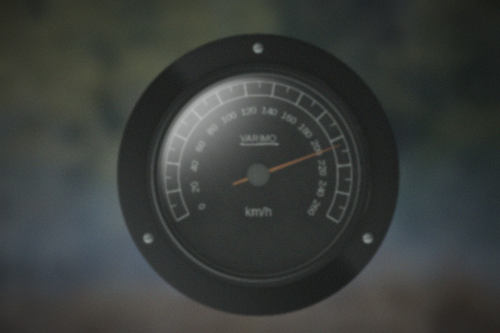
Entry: 205 km/h
